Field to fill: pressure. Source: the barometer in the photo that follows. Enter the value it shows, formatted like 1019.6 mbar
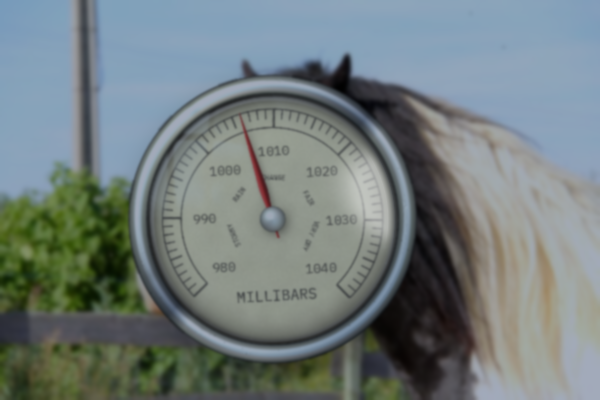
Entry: 1006 mbar
